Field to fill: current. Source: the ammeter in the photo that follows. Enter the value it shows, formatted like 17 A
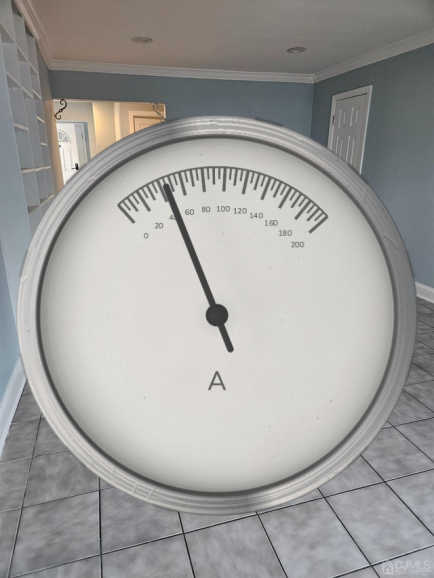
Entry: 45 A
